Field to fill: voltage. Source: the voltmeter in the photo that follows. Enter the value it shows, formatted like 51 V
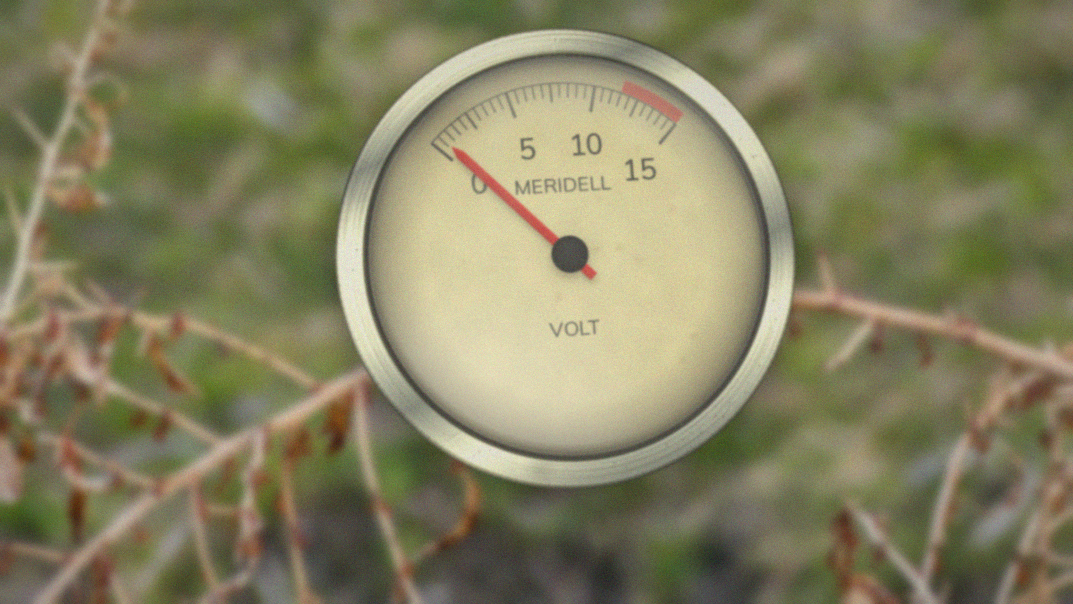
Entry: 0.5 V
